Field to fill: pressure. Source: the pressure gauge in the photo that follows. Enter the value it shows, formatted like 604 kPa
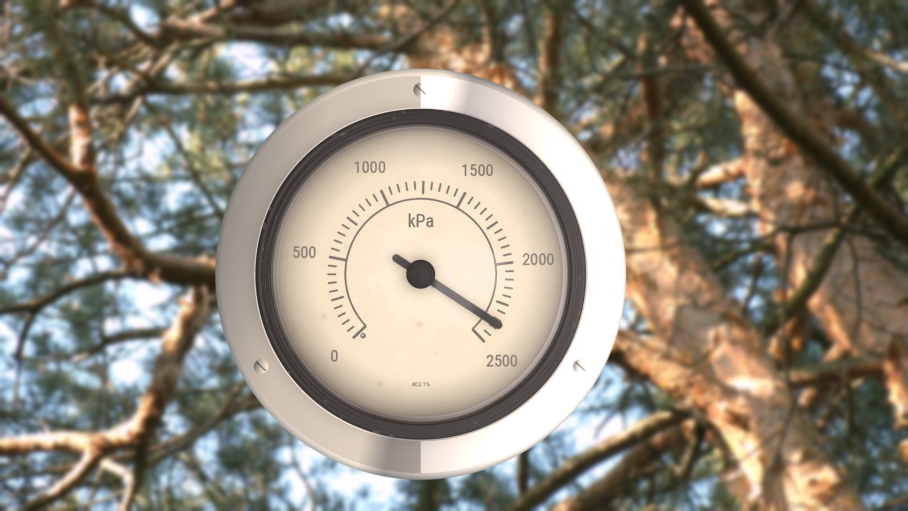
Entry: 2375 kPa
